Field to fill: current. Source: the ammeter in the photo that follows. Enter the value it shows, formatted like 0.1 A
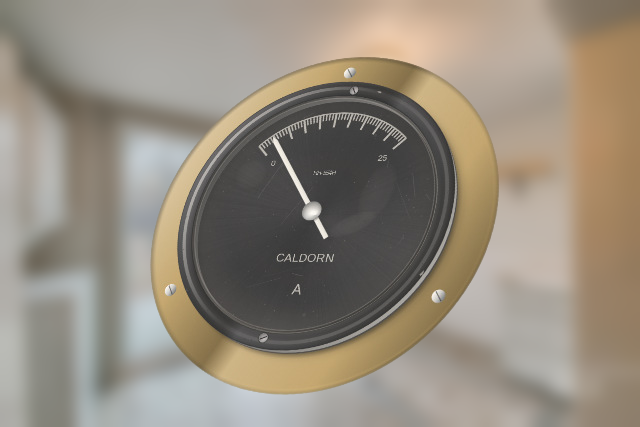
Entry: 2.5 A
